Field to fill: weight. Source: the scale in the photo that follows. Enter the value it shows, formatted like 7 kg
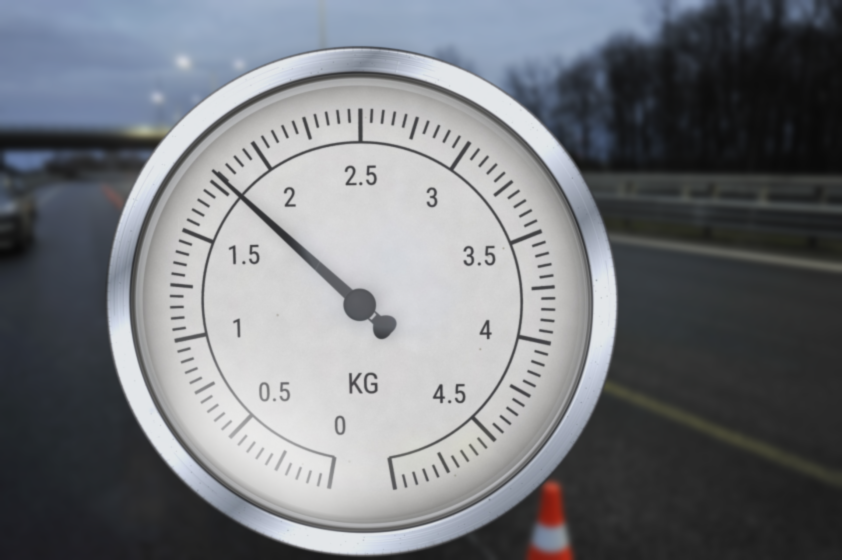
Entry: 1.8 kg
